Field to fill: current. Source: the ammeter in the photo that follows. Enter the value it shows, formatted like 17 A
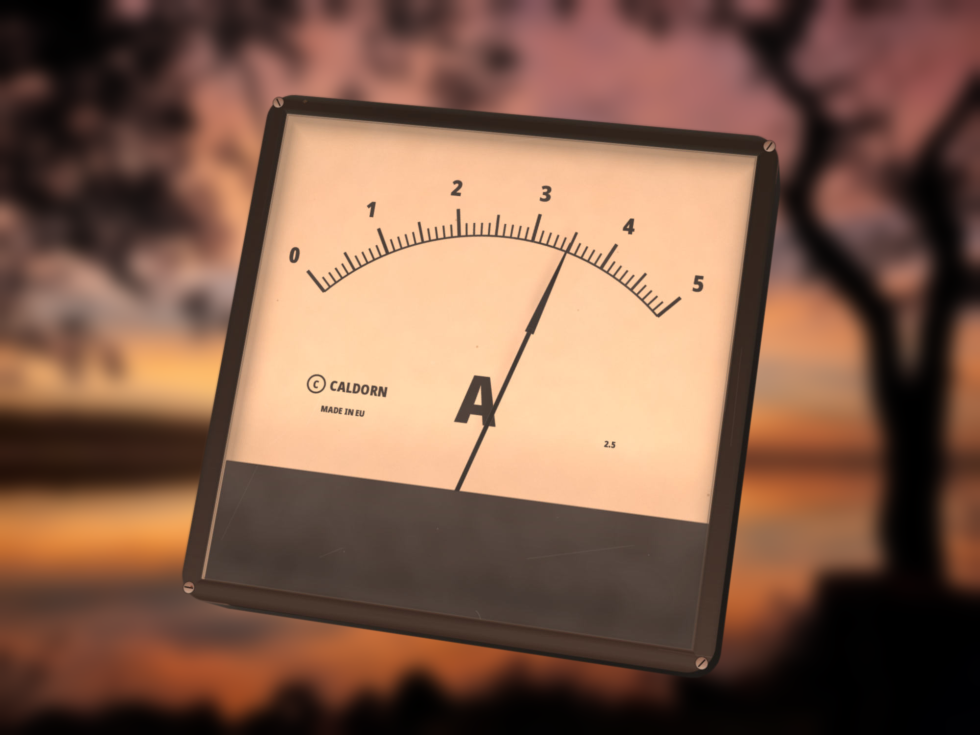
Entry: 3.5 A
